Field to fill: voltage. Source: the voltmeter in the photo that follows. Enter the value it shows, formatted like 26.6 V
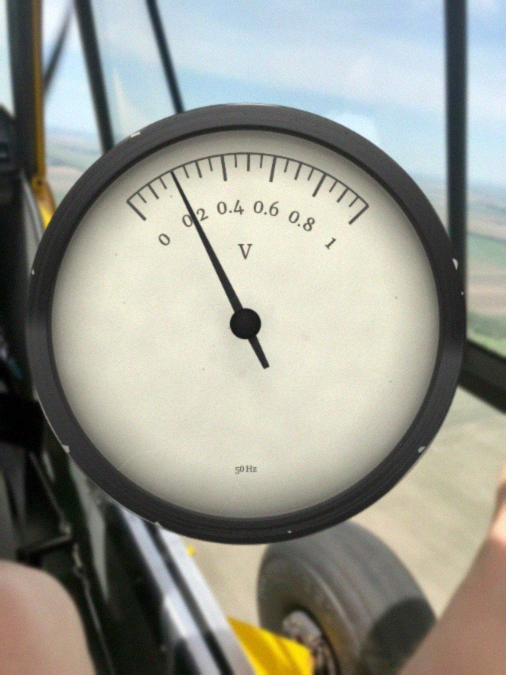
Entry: 0.2 V
